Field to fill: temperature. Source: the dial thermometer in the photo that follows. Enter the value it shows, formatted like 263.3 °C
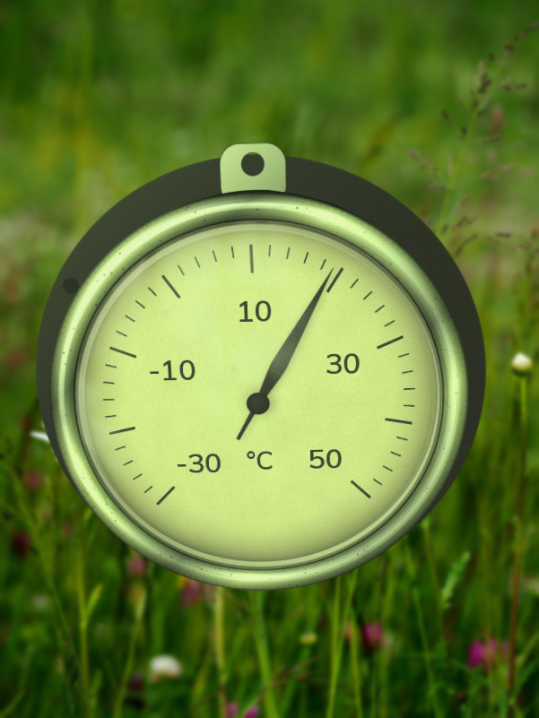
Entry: 19 °C
